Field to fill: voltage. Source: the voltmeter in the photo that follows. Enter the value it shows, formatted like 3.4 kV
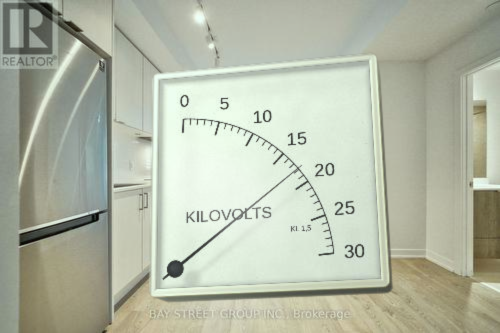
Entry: 18 kV
